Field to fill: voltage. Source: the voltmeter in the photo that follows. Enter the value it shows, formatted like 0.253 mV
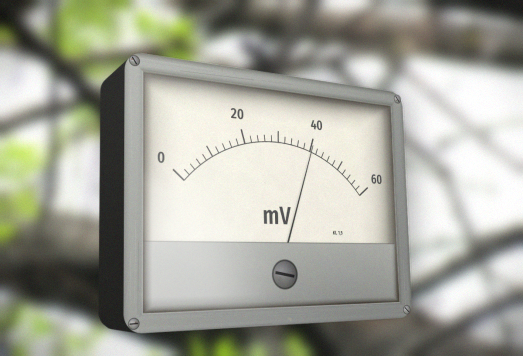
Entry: 40 mV
